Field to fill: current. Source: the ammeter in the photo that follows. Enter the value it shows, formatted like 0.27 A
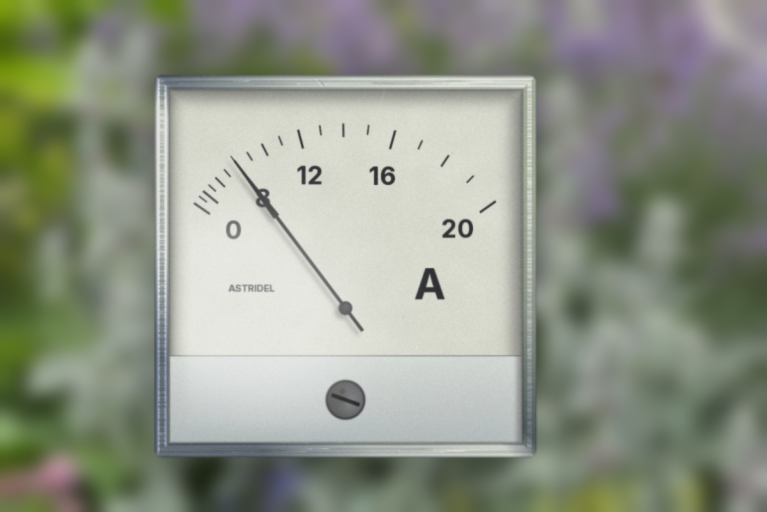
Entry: 8 A
